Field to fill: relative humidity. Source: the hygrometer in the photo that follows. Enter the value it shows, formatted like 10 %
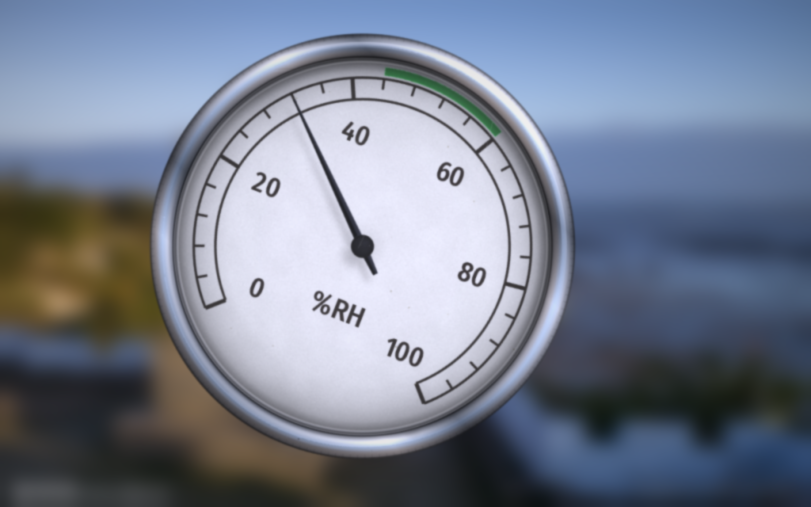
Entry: 32 %
